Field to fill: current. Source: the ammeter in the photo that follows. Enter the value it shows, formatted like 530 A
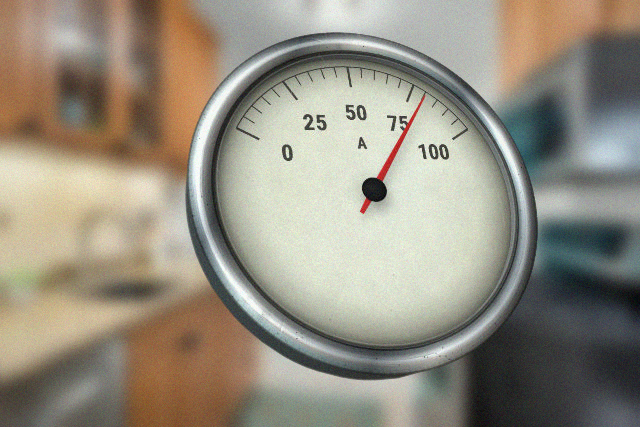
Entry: 80 A
